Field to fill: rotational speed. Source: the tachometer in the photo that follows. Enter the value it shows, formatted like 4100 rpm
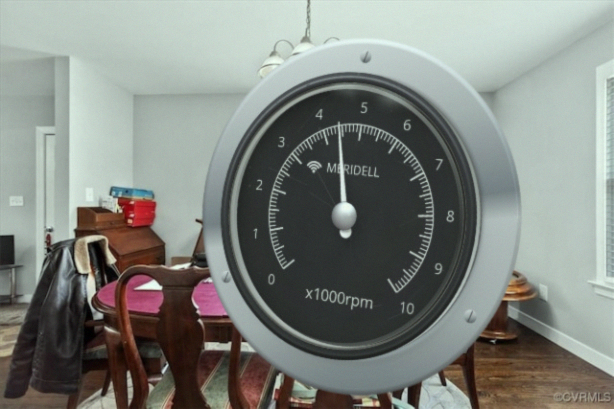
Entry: 4500 rpm
